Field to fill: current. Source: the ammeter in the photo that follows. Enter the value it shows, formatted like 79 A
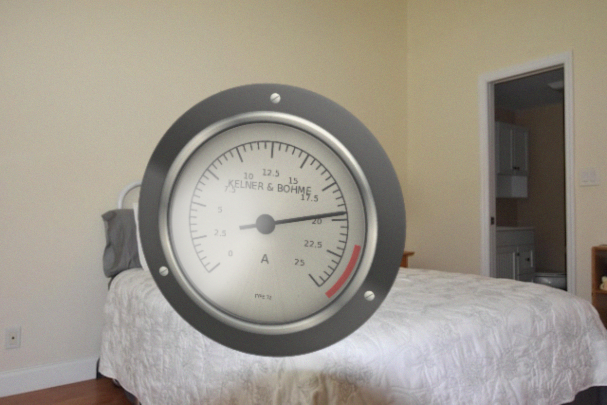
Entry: 19.5 A
